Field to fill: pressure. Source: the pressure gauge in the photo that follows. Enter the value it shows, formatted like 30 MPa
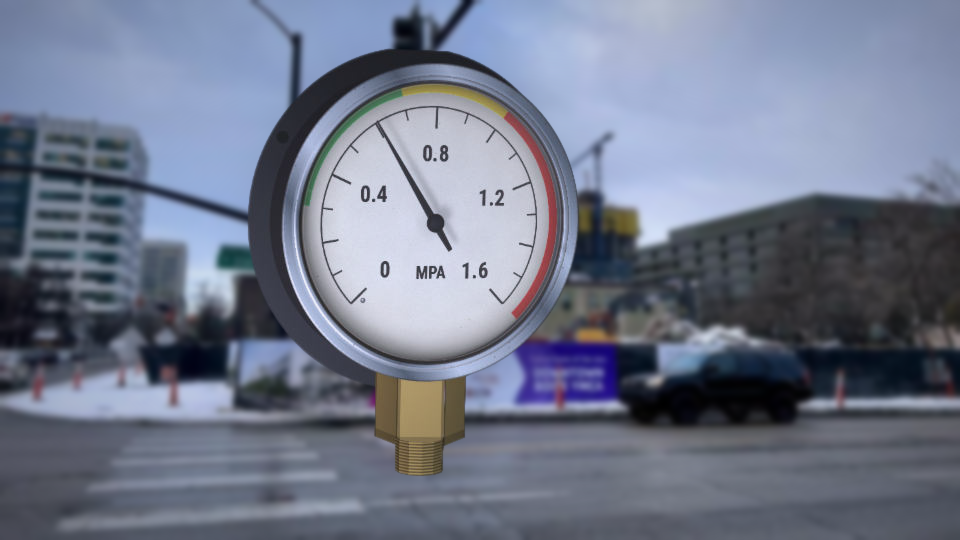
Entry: 0.6 MPa
